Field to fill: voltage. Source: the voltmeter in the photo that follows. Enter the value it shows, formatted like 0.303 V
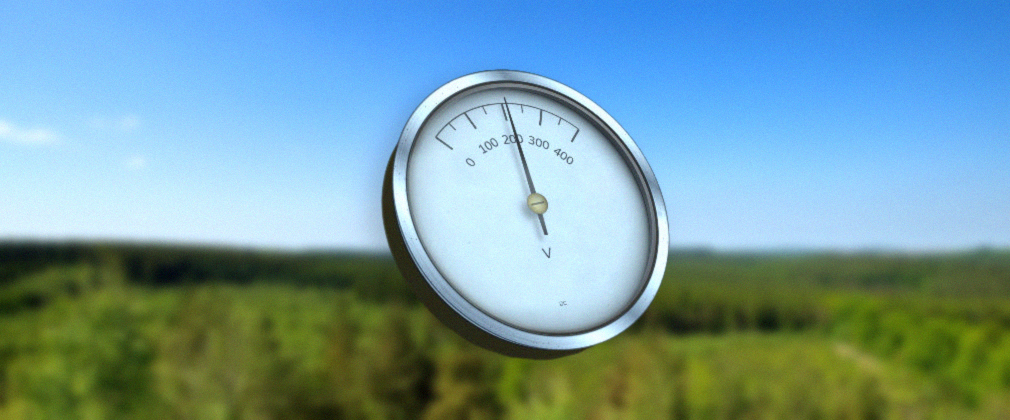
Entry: 200 V
